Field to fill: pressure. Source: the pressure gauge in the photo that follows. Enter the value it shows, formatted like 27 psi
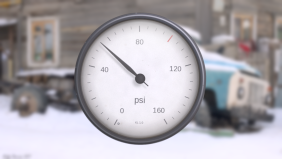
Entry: 55 psi
